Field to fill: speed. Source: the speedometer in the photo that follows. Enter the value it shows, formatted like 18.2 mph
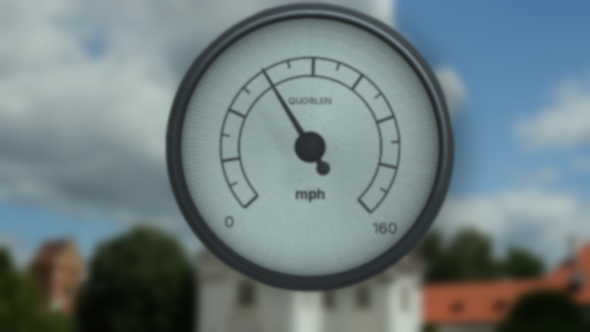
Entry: 60 mph
